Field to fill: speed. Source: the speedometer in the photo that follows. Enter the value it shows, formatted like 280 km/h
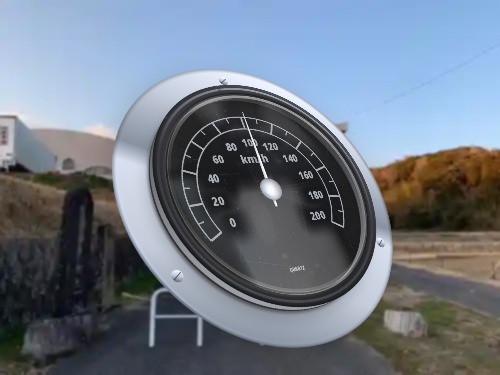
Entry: 100 km/h
